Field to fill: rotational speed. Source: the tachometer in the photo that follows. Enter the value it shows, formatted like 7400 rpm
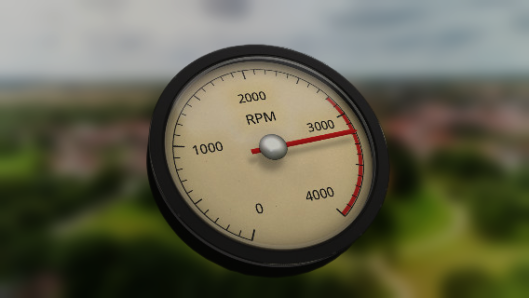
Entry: 3200 rpm
